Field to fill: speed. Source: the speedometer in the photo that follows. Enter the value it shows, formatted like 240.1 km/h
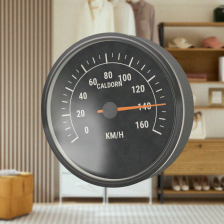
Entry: 140 km/h
